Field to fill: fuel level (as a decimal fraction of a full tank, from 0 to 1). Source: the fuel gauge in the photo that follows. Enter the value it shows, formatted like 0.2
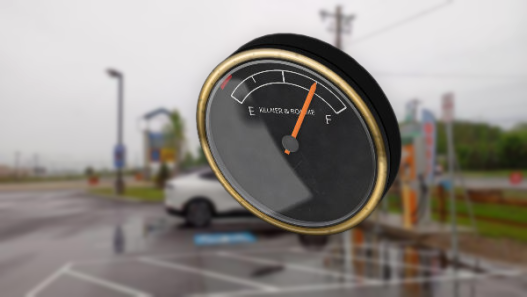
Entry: 0.75
